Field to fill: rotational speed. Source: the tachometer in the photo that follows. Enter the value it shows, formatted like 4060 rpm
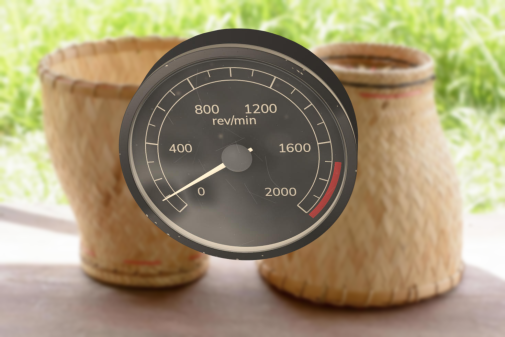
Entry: 100 rpm
